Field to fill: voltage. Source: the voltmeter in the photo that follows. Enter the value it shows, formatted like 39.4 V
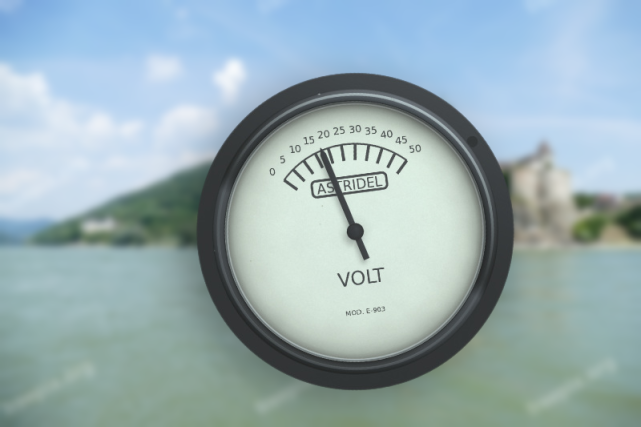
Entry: 17.5 V
